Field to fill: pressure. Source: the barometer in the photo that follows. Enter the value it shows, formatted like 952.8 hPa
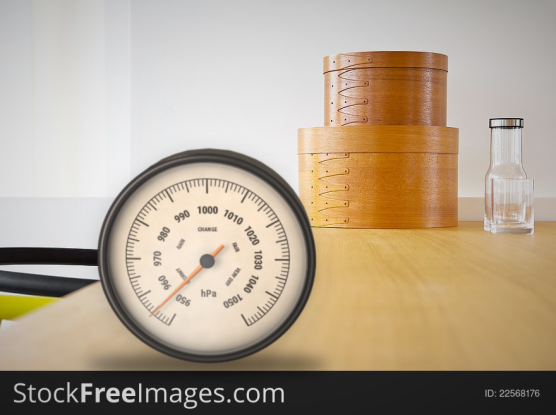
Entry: 955 hPa
